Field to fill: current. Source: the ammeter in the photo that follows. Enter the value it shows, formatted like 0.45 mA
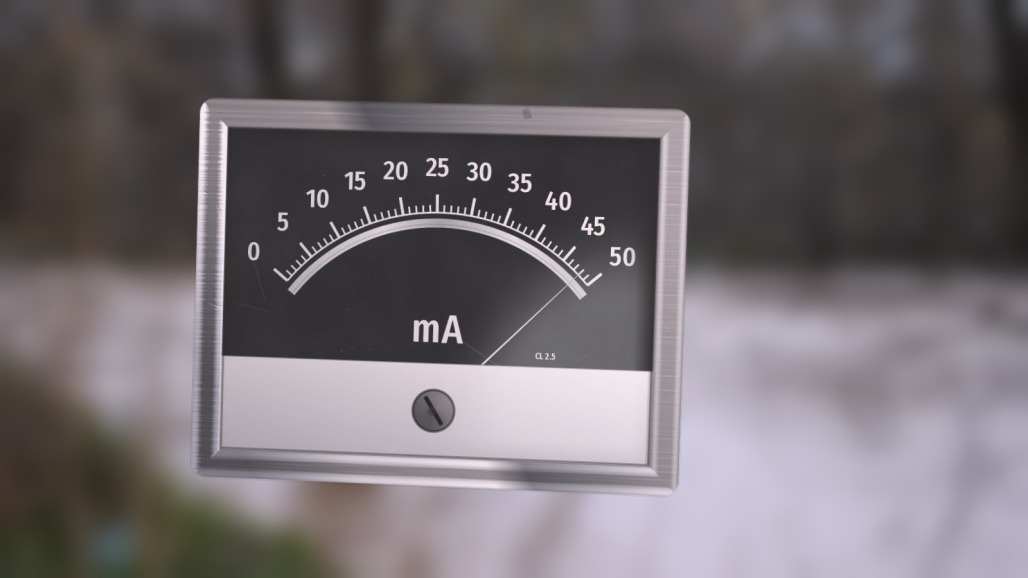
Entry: 48 mA
